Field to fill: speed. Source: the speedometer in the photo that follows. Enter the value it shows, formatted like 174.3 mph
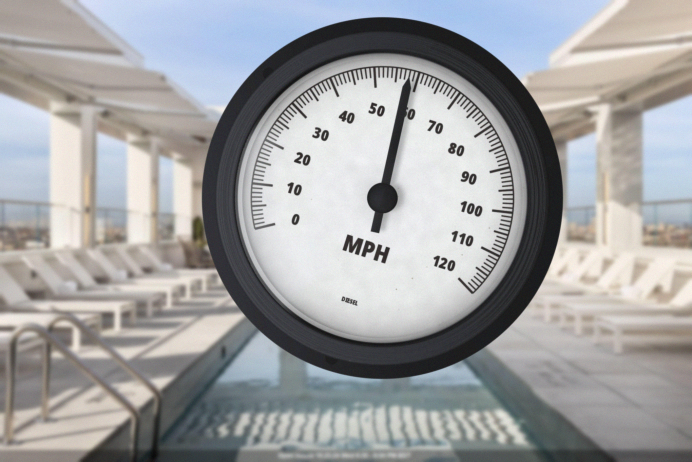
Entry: 58 mph
